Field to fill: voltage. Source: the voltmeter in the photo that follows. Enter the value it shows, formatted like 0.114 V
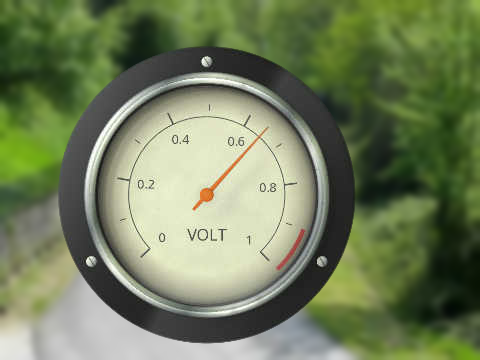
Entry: 0.65 V
